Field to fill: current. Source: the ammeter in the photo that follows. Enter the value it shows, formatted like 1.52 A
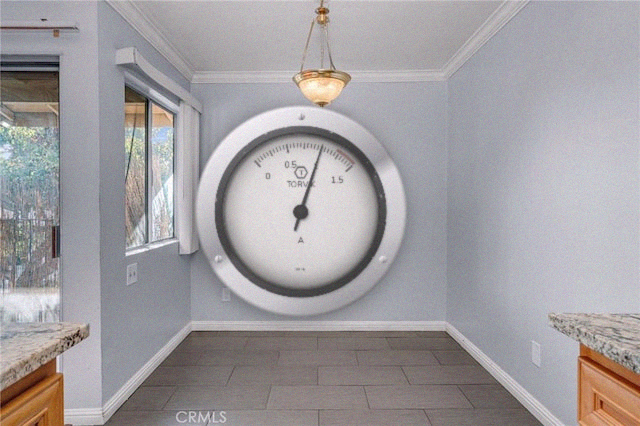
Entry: 1 A
